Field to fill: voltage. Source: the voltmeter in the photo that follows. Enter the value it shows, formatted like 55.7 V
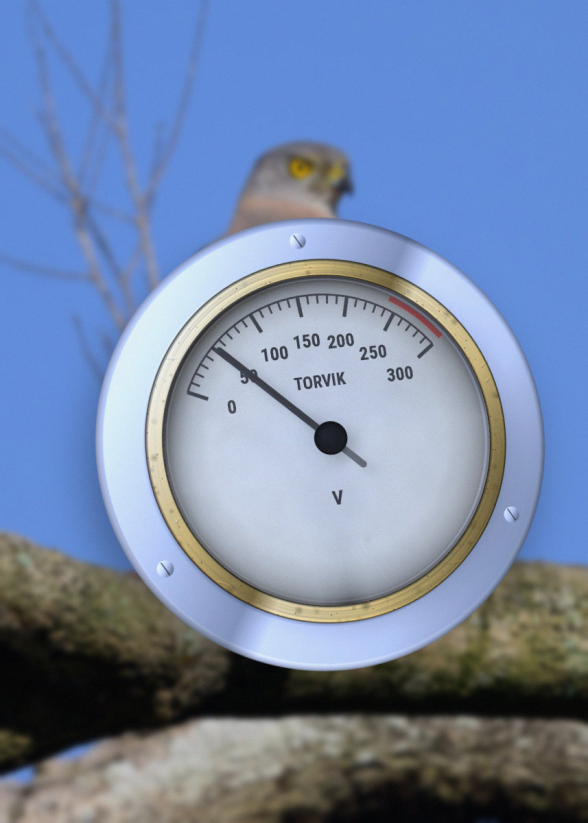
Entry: 50 V
